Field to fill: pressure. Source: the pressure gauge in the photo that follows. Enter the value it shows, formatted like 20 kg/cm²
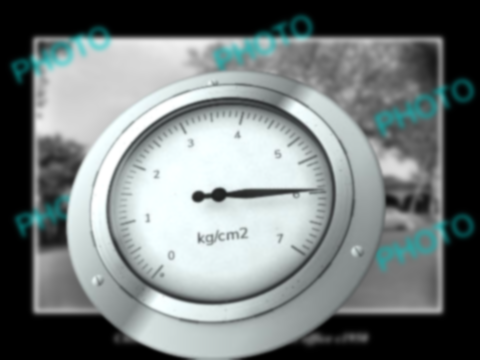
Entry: 6 kg/cm²
